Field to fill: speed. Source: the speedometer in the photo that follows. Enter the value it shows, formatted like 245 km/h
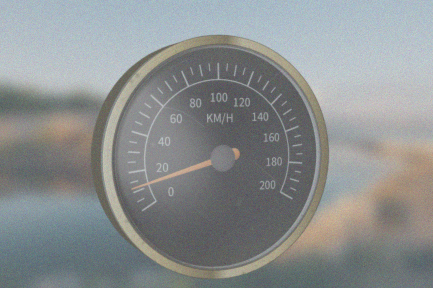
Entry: 12.5 km/h
